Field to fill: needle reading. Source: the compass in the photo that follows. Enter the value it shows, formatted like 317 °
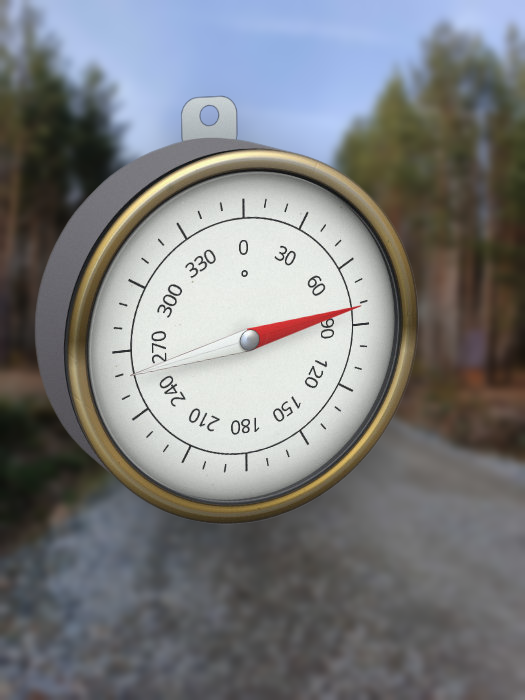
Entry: 80 °
